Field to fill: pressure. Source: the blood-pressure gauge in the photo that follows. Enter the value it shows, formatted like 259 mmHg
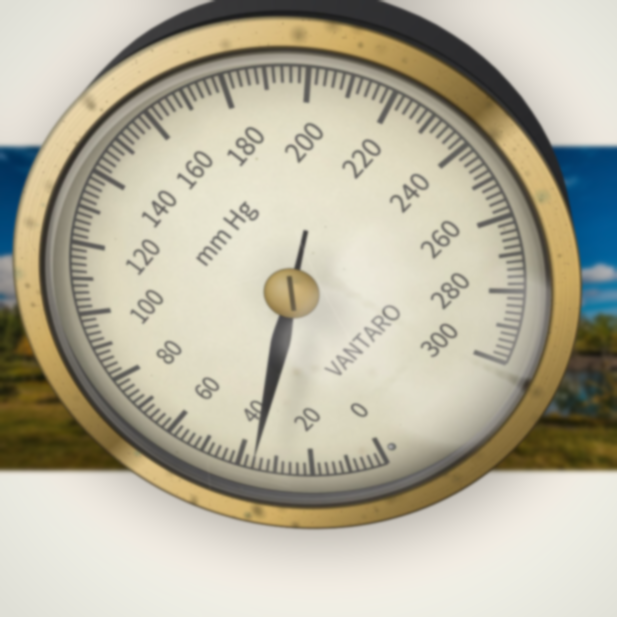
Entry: 36 mmHg
